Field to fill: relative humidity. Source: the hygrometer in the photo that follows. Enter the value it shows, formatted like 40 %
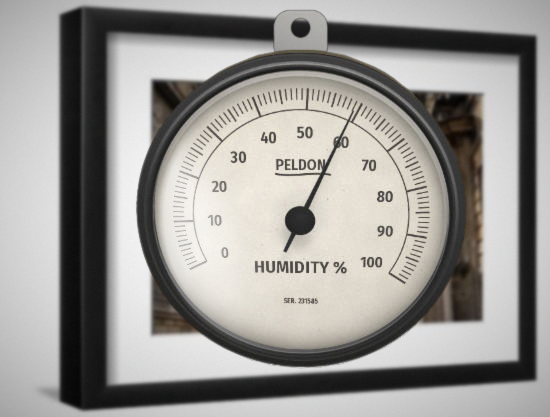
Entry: 59 %
